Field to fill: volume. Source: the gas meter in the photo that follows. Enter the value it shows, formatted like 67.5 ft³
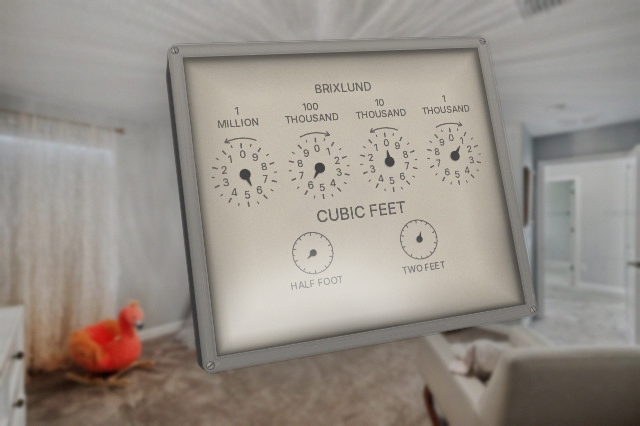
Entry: 560100 ft³
